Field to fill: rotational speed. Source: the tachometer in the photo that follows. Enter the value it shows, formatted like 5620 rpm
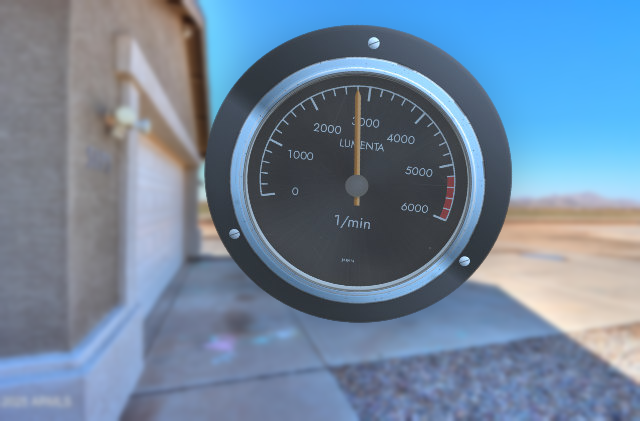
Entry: 2800 rpm
